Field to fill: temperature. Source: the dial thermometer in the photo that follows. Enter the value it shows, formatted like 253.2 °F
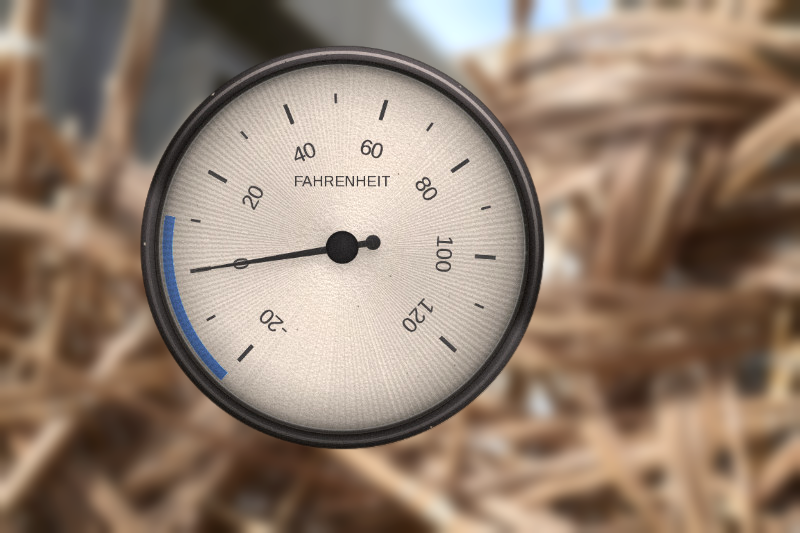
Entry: 0 °F
